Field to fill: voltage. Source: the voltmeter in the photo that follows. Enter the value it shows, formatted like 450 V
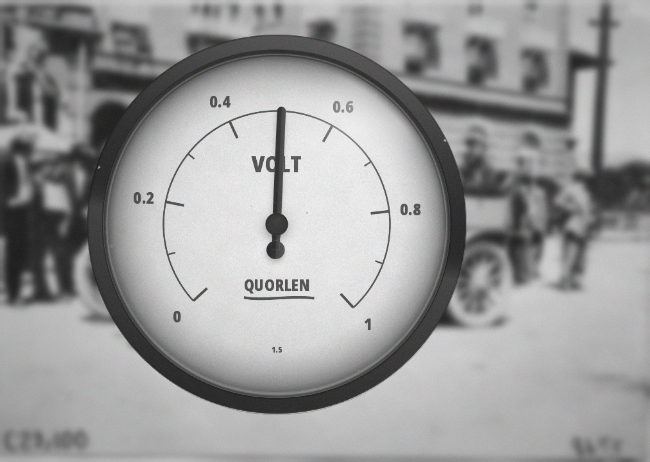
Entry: 0.5 V
